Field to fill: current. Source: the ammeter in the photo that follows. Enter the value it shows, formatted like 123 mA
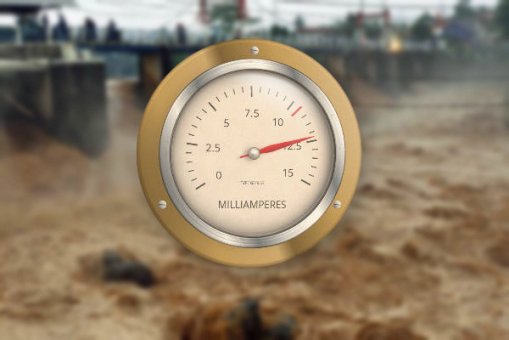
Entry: 12.25 mA
